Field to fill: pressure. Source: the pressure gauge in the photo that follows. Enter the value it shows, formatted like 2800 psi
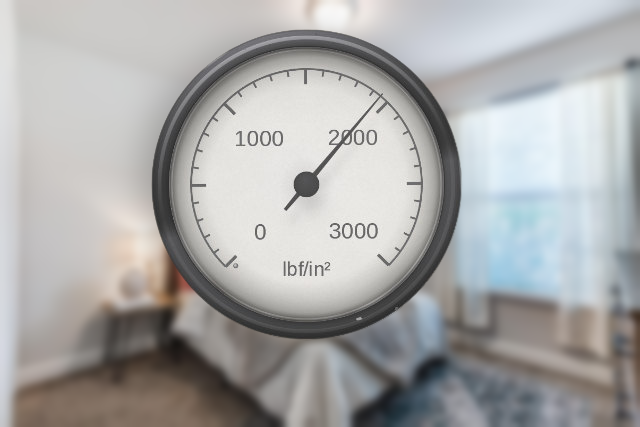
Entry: 1950 psi
